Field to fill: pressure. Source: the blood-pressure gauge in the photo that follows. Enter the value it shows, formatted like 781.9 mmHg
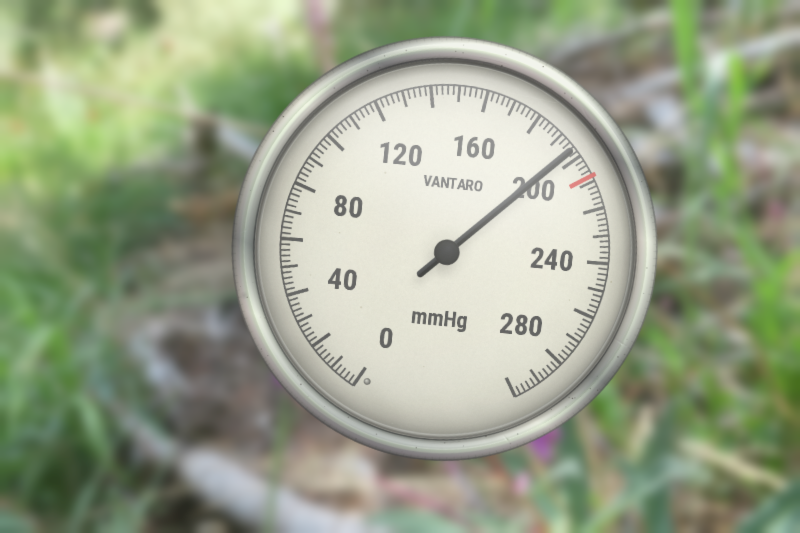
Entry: 196 mmHg
